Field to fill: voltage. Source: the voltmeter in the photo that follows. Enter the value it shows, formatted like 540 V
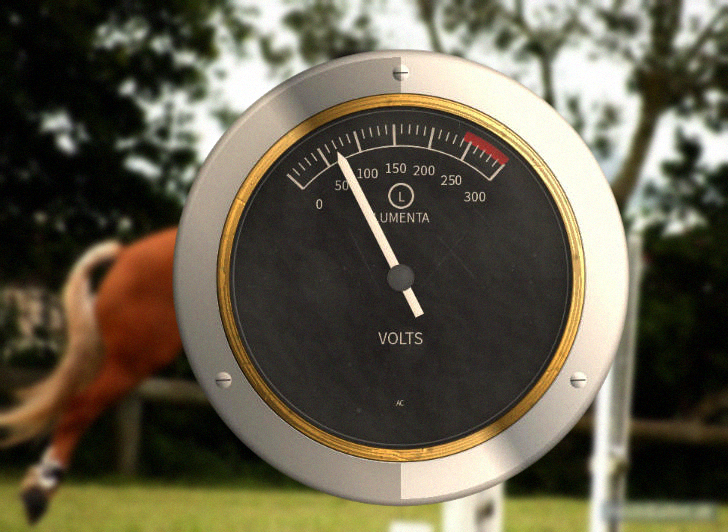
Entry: 70 V
